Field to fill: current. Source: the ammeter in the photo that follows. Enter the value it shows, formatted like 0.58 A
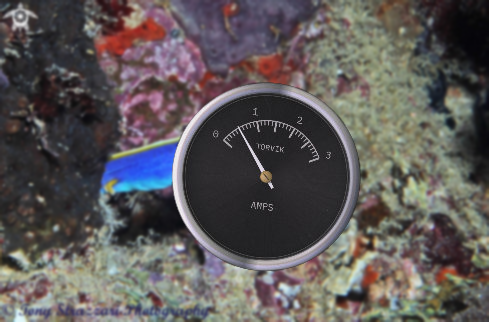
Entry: 0.5 A
